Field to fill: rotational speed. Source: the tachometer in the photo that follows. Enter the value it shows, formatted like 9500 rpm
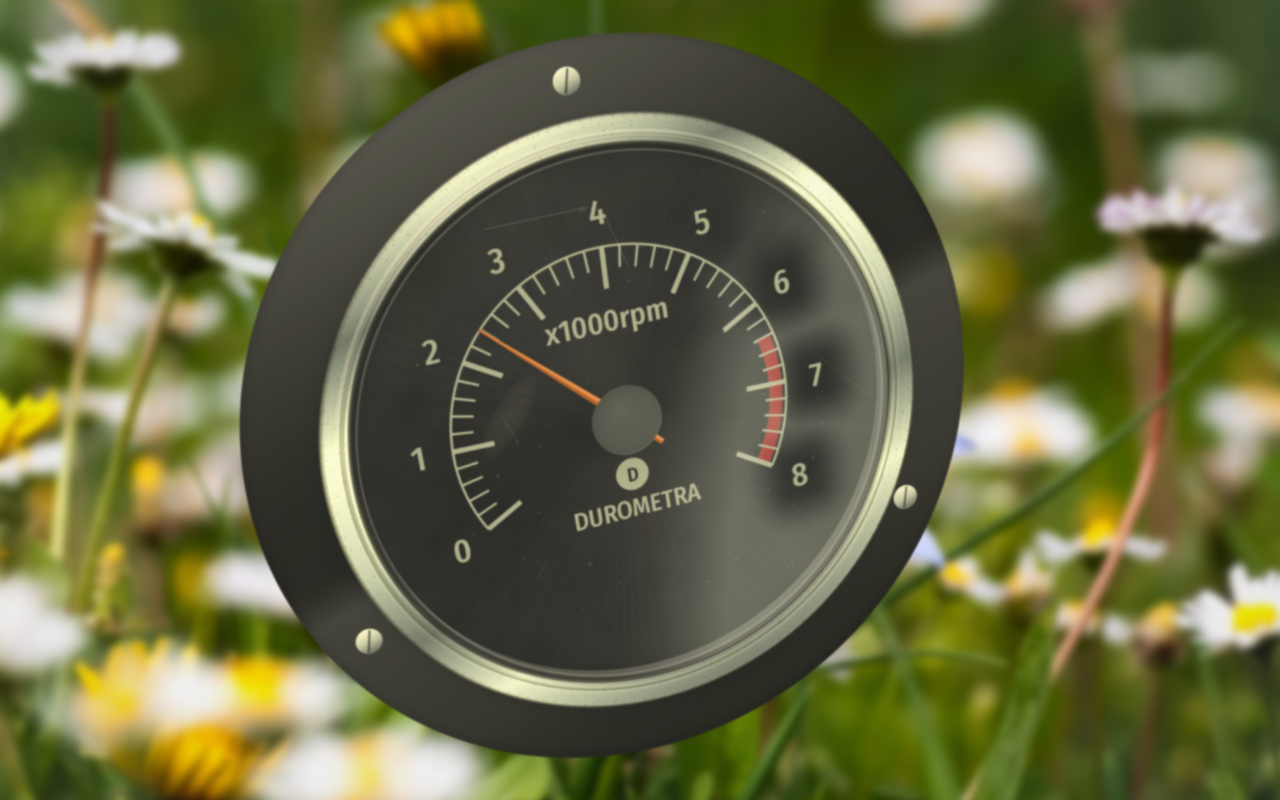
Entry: 2400 rpm
